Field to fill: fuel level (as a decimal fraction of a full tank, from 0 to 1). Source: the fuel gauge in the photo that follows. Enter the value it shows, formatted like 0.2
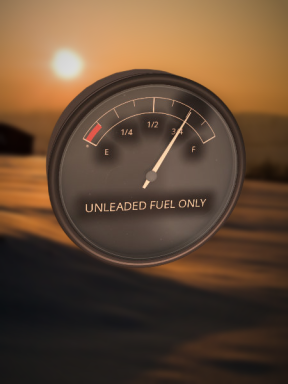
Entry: 0.75
